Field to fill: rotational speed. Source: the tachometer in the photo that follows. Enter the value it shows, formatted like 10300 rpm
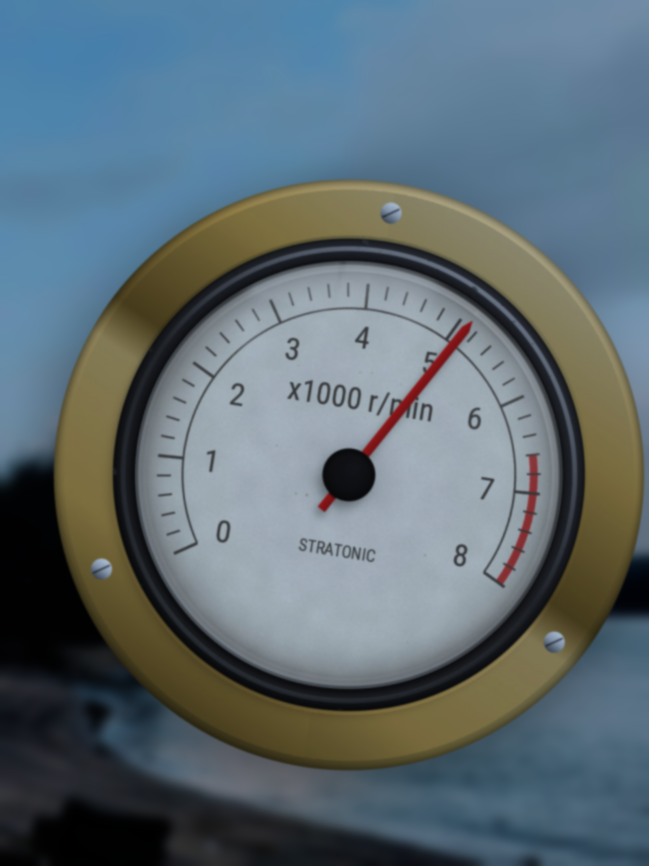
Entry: 5100 rpm
